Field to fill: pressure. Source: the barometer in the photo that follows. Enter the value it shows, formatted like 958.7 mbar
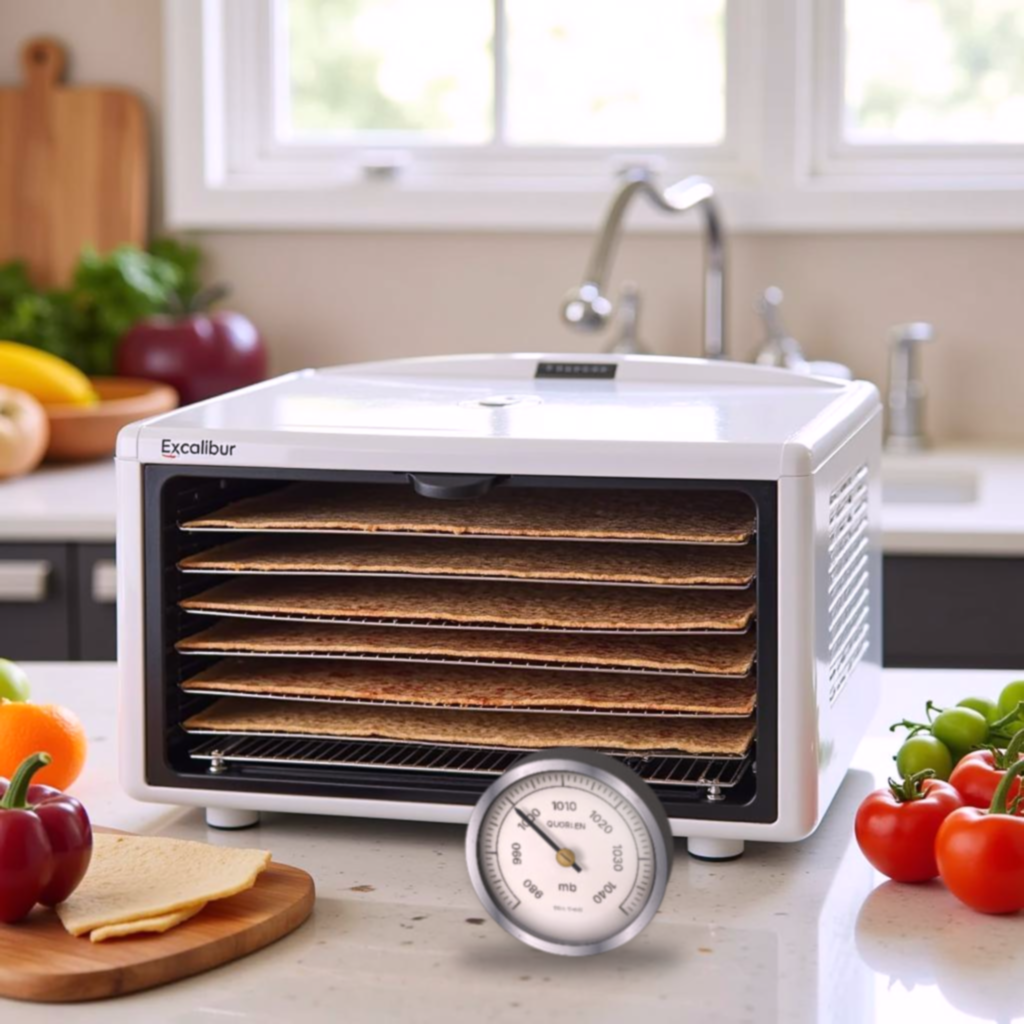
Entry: 1000 mbar
